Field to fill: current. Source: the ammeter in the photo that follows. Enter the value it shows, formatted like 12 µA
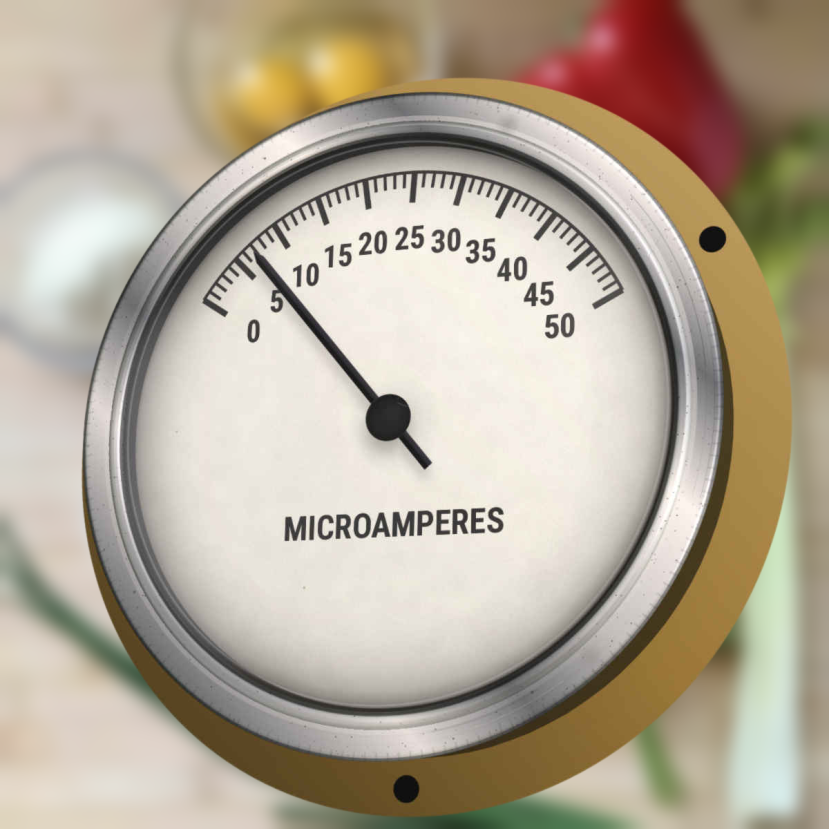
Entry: 7 µA
